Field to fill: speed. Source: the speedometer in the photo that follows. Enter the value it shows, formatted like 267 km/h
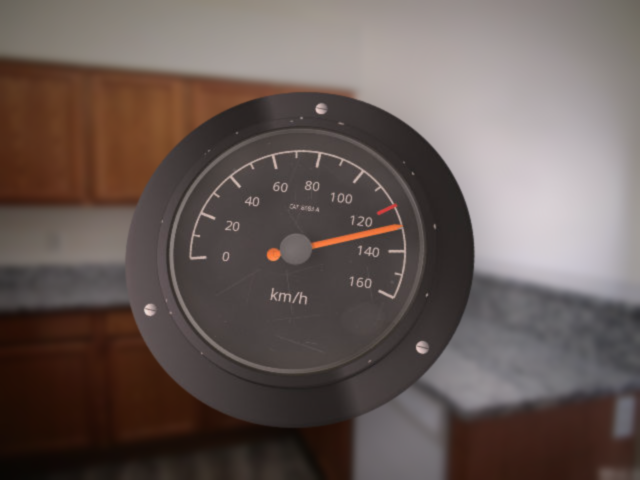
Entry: 130 km/h
